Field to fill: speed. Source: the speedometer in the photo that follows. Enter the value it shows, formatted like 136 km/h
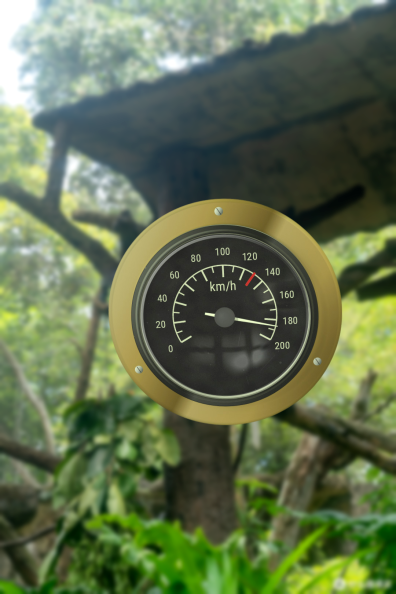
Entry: 185 km/h
